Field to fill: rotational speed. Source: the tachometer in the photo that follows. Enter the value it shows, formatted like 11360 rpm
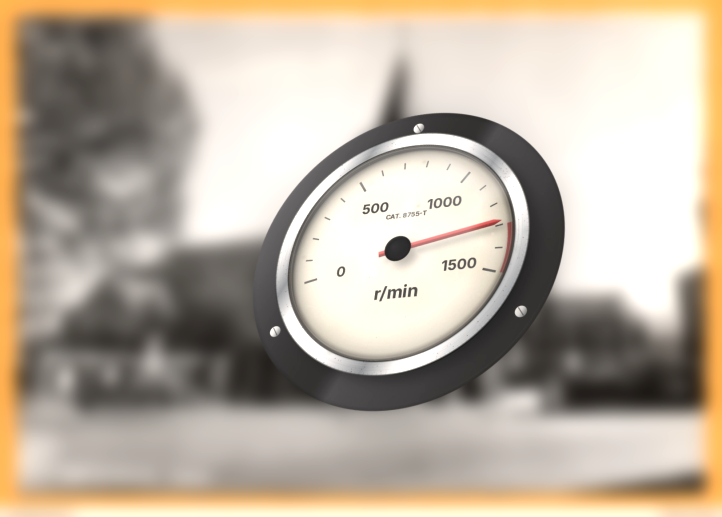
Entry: 1300 rpm
